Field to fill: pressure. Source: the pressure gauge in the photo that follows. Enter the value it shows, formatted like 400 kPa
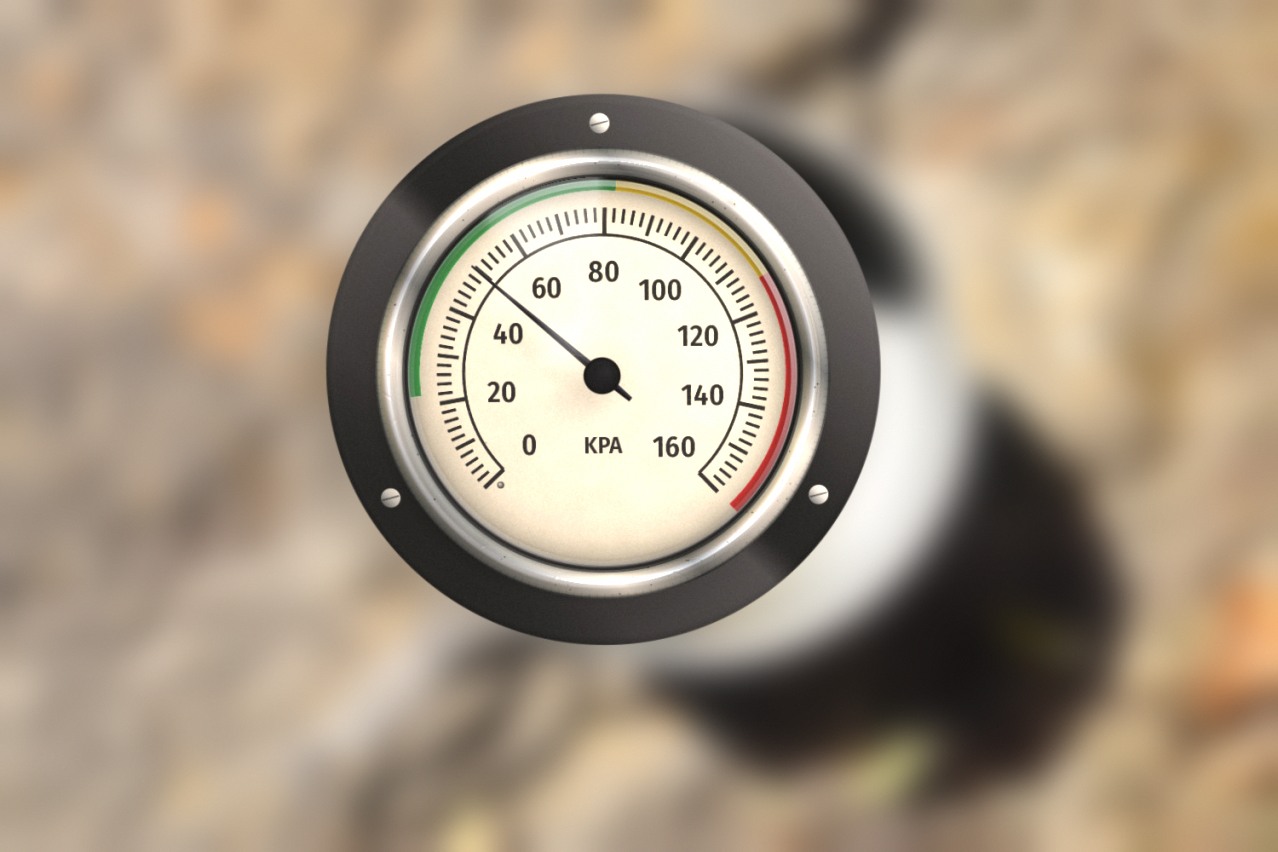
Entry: 50 kPa
